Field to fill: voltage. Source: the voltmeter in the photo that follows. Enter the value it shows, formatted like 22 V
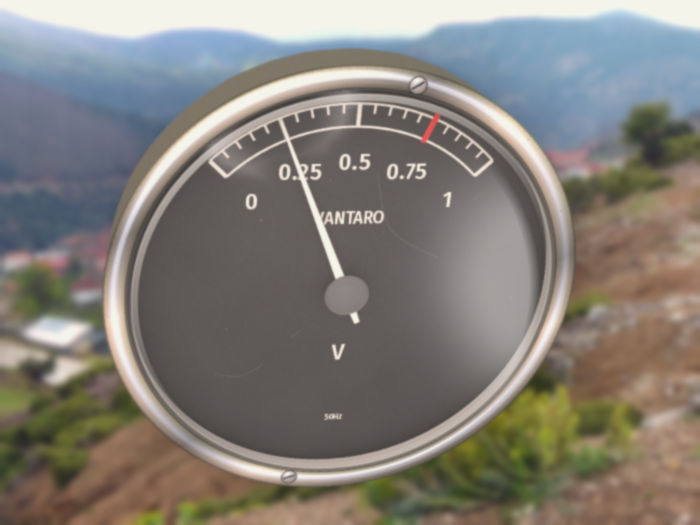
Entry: 0.25 V
